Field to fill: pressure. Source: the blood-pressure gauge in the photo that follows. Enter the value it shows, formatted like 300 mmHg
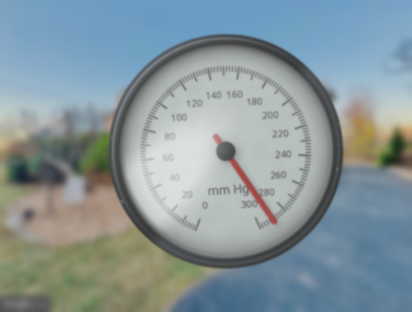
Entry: 290 mmHg
